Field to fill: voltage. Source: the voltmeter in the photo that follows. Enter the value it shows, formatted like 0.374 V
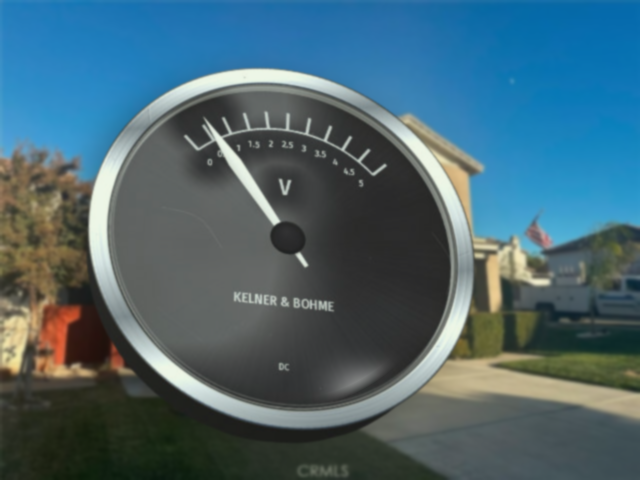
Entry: 0.5 V
